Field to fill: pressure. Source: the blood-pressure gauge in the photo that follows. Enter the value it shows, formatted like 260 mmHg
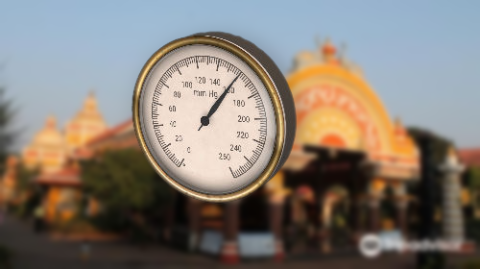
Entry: 160 mmHg
